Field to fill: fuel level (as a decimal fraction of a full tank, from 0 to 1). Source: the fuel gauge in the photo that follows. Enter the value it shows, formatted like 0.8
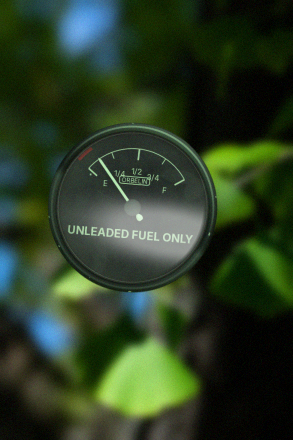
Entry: 0.125
